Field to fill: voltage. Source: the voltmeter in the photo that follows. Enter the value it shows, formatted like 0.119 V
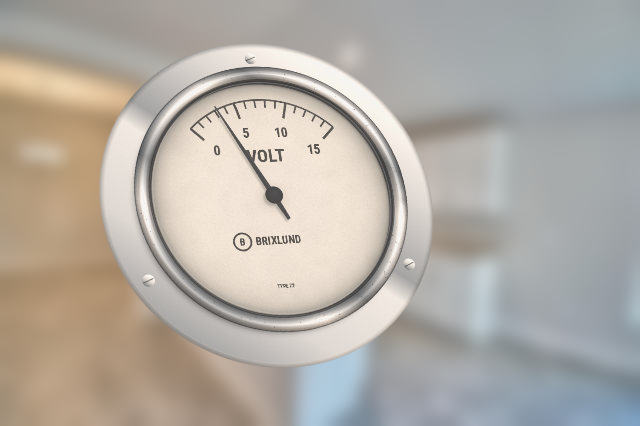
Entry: 3 V
